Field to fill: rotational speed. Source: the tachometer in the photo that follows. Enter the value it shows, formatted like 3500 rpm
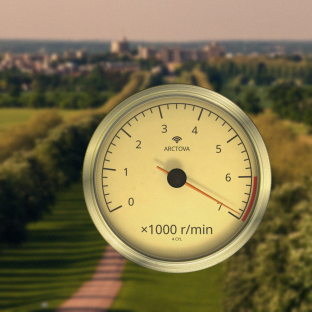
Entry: 6900 rpm
